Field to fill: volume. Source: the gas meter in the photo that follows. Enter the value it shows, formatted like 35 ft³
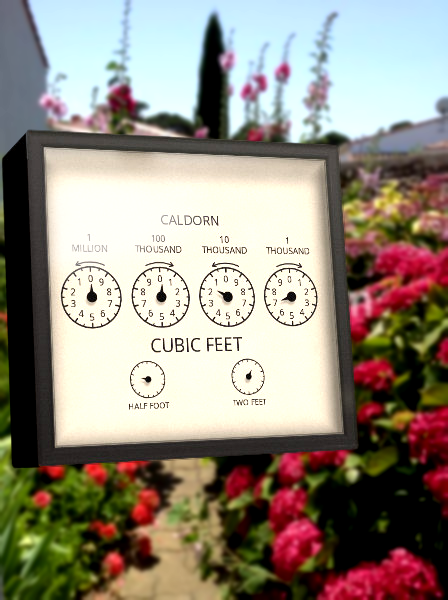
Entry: 1700 ft³
